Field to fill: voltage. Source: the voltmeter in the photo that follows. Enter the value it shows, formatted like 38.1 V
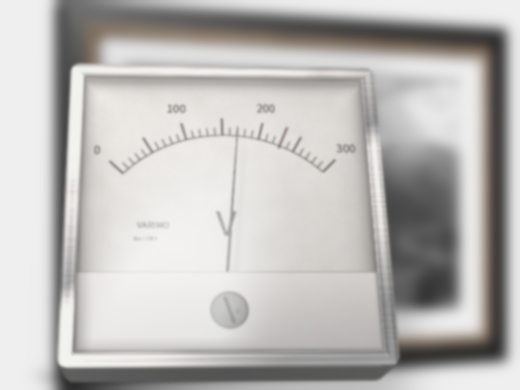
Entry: 170 V
